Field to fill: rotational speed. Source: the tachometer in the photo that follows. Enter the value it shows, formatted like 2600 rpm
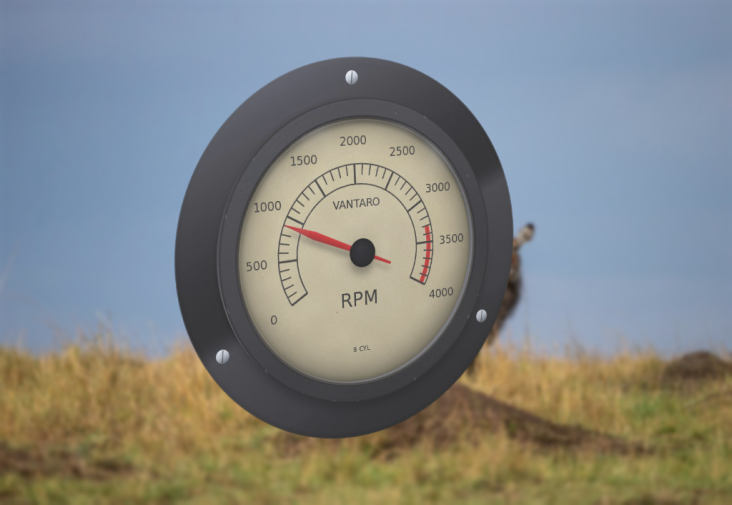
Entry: 900 rpm
